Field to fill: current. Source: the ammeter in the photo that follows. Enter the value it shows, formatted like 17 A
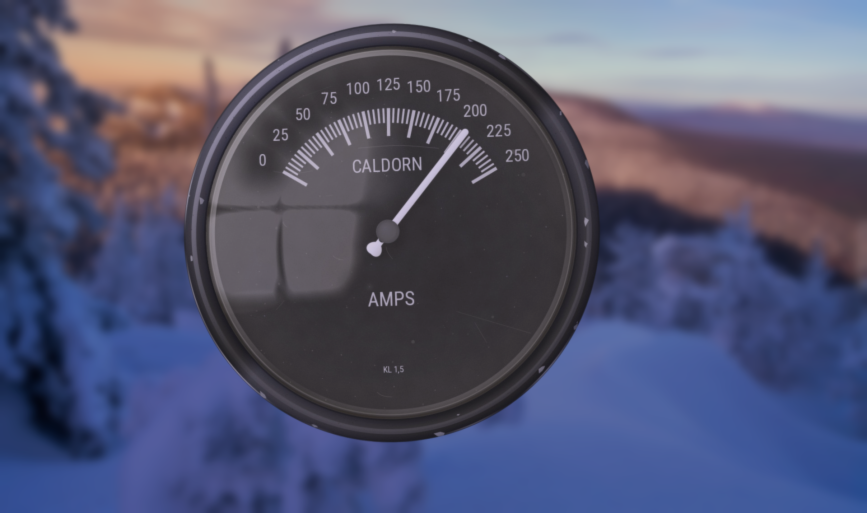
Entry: 205 A
